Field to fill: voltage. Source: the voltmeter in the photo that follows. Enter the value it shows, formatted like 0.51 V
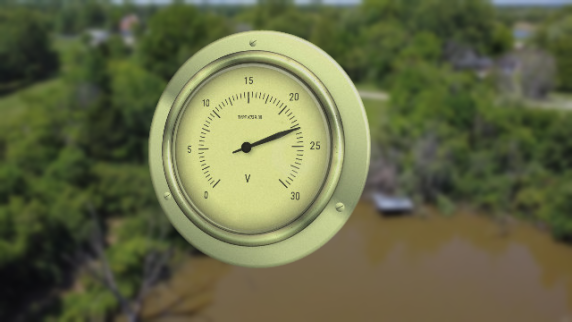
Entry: 23 V
